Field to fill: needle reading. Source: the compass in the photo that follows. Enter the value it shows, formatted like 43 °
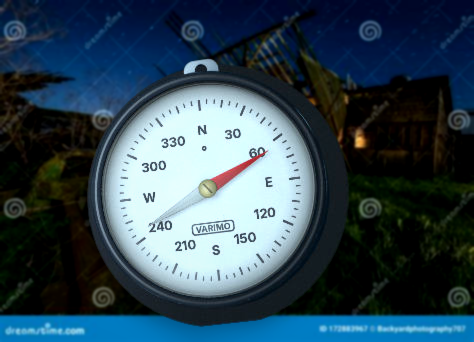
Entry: 65 °
